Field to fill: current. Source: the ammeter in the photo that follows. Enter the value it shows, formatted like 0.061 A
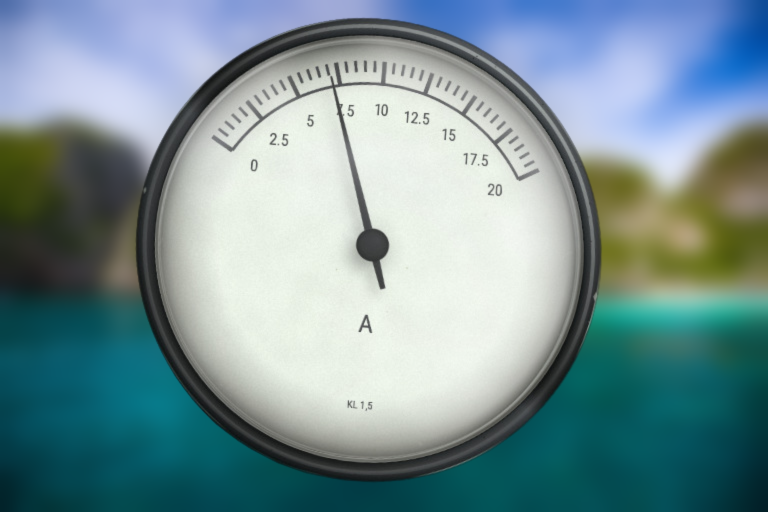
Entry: 7 A
